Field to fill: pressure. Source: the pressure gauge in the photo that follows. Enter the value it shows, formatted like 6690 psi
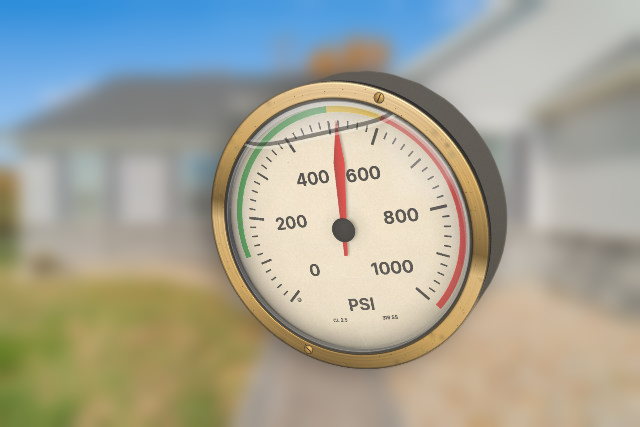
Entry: 520 psi
